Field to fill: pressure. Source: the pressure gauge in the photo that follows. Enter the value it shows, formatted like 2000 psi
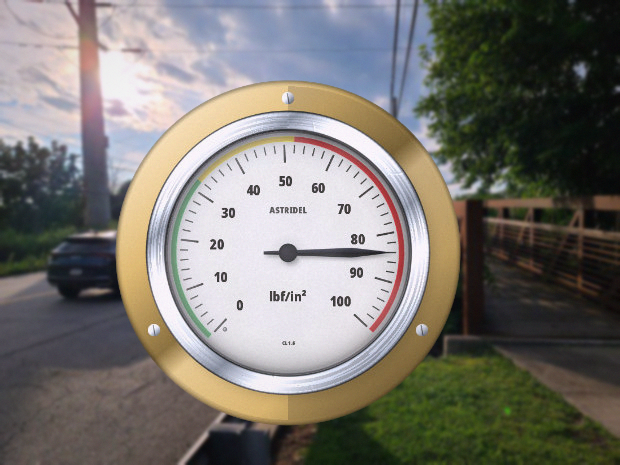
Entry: 84 psi
